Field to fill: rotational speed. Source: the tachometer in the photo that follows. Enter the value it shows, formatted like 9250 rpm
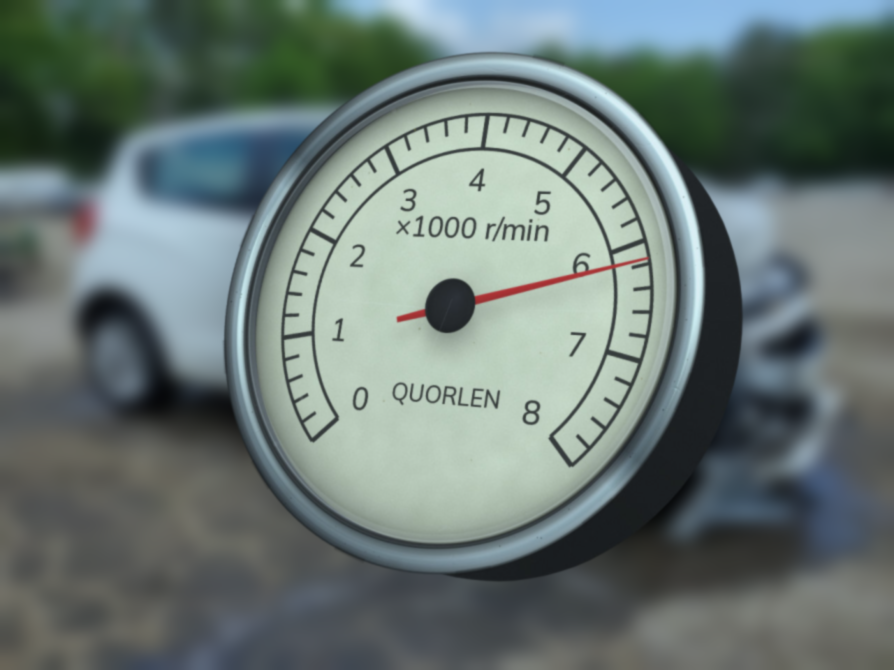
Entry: 6200 rpm
